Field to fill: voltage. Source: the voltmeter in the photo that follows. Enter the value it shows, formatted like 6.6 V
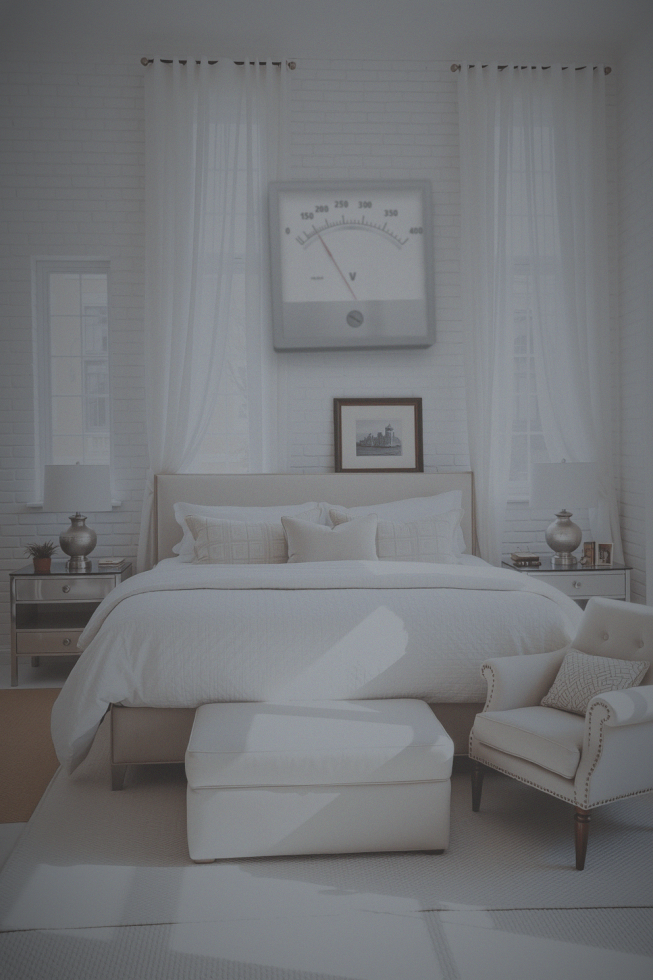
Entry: 150 V
